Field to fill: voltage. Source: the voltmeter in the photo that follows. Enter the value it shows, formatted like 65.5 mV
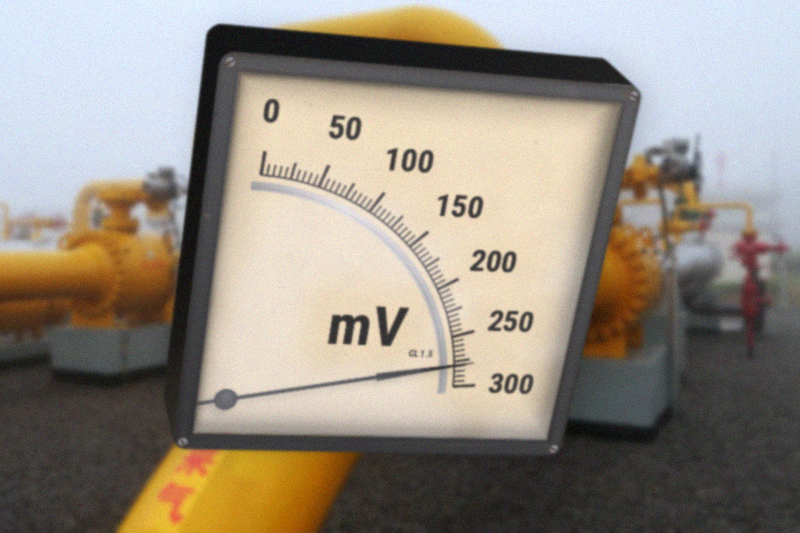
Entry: 275 mV
